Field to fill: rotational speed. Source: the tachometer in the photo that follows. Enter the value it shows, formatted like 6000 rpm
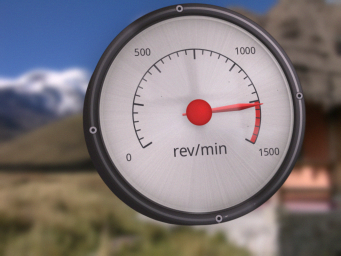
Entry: 1275 rpm
